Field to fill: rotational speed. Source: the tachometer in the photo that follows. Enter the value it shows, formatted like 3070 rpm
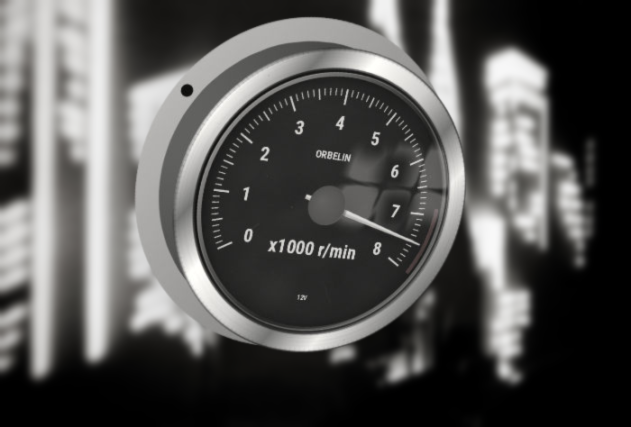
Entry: 7500 rpm
